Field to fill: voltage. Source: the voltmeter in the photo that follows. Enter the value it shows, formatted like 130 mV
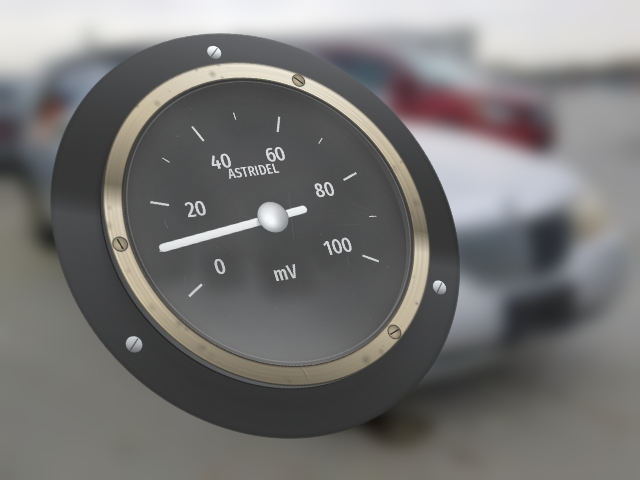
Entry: 10 mV
